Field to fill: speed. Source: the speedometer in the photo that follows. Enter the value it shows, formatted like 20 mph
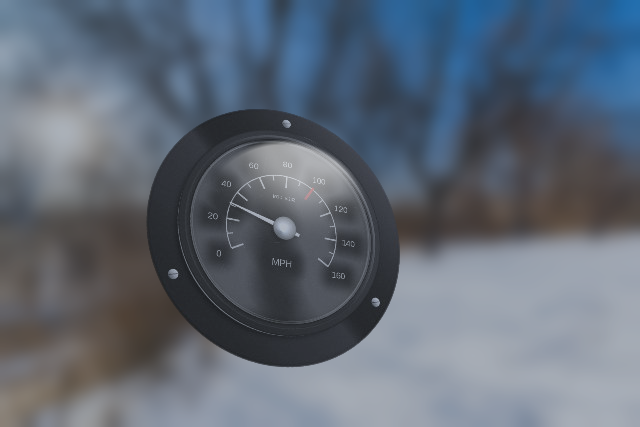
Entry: 30 mph
